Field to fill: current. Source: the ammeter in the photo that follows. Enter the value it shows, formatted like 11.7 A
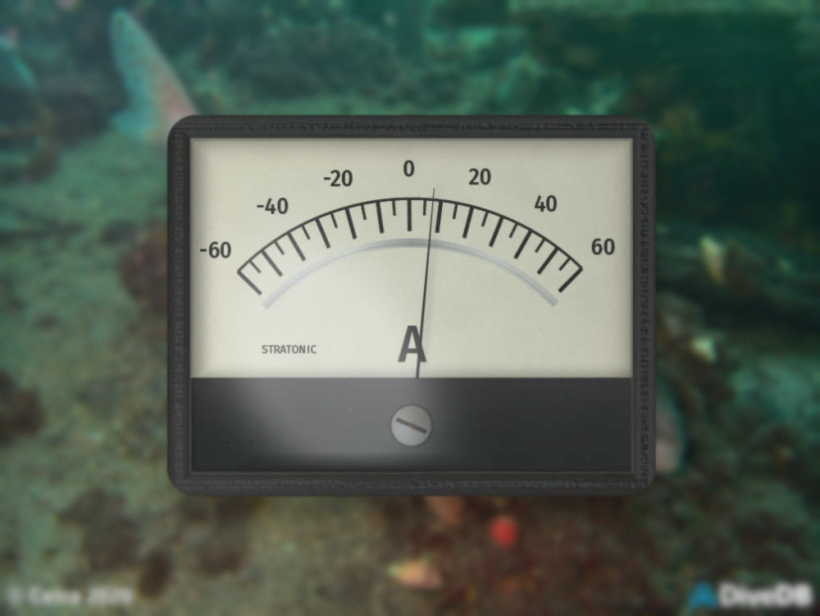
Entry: 7.5 A
